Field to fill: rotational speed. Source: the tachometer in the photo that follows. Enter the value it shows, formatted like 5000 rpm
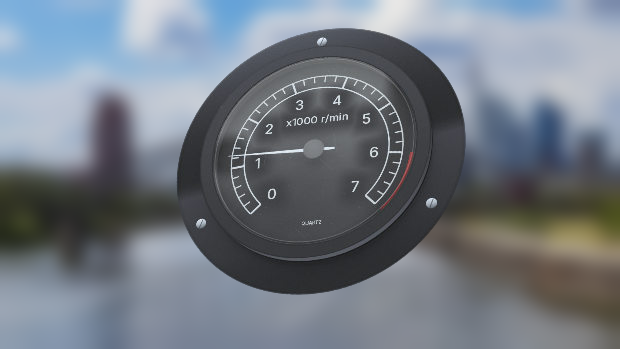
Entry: 1200 rpm
